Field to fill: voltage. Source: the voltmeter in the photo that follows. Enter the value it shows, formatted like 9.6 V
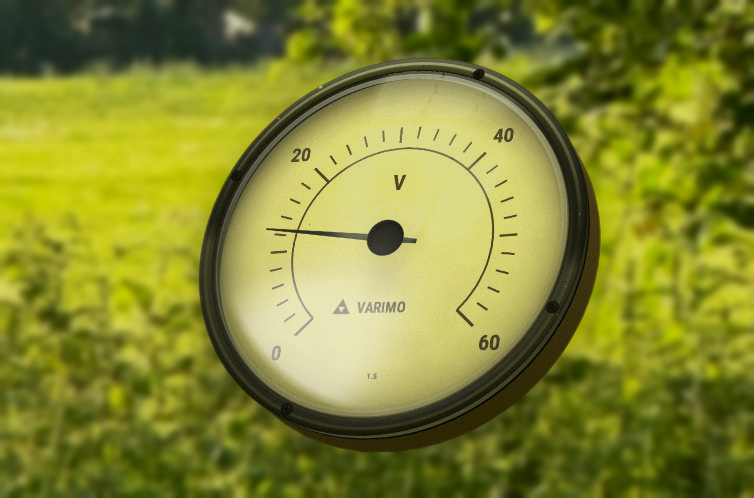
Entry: 12 V
